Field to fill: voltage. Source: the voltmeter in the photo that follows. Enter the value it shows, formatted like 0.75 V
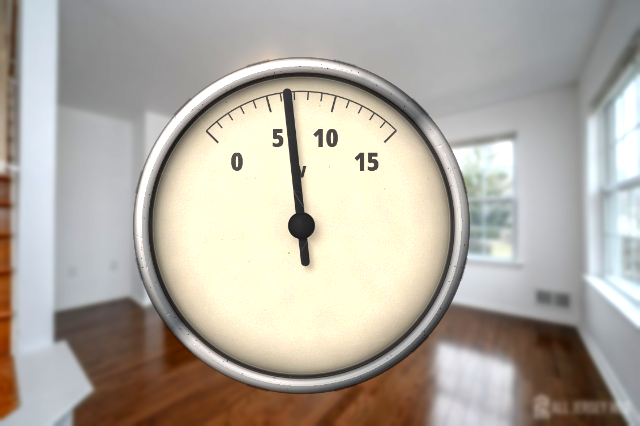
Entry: 6.5 V
